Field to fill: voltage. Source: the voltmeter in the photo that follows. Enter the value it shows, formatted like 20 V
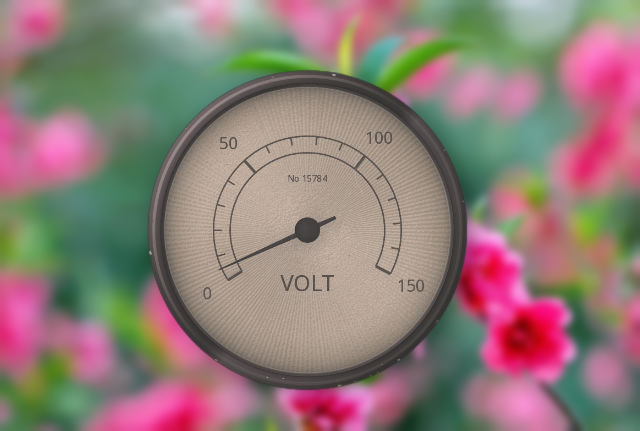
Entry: 5 V
